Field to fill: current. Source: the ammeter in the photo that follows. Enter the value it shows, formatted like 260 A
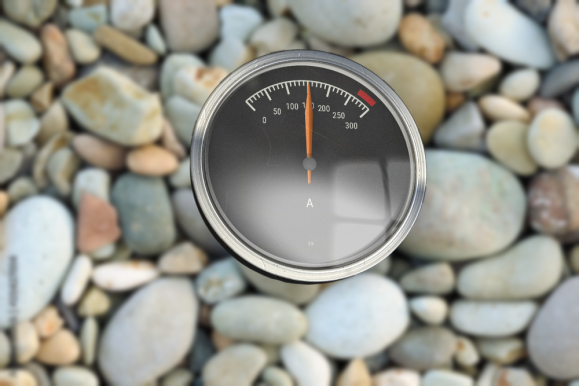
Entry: 150 A
